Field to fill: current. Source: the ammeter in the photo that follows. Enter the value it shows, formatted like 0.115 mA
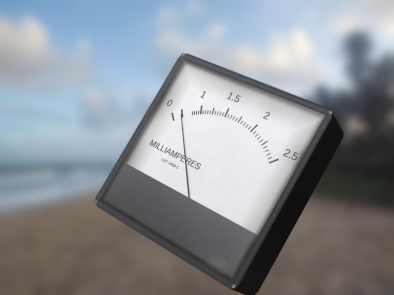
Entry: 0.5 mA
